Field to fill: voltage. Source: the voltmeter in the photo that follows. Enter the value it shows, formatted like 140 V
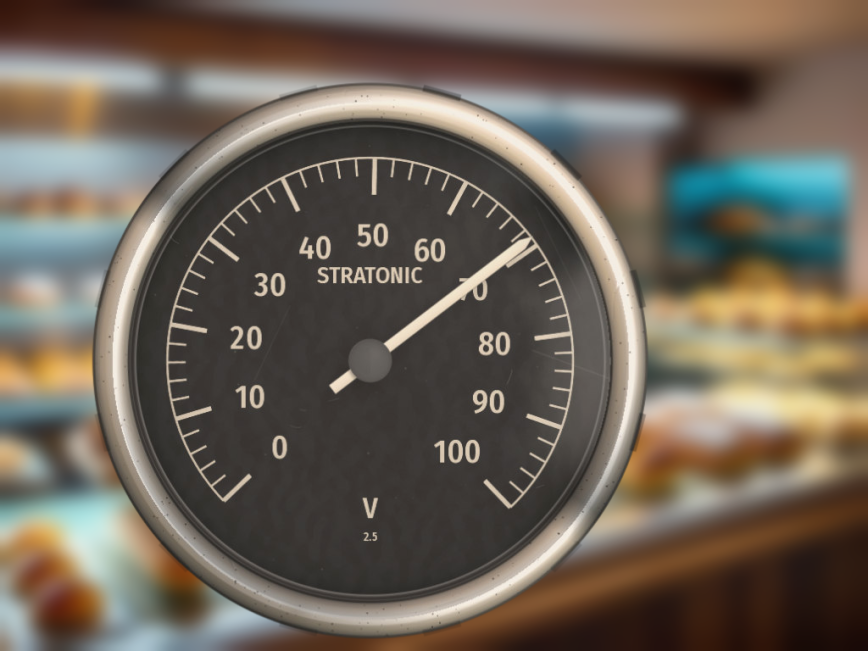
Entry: 69 V
